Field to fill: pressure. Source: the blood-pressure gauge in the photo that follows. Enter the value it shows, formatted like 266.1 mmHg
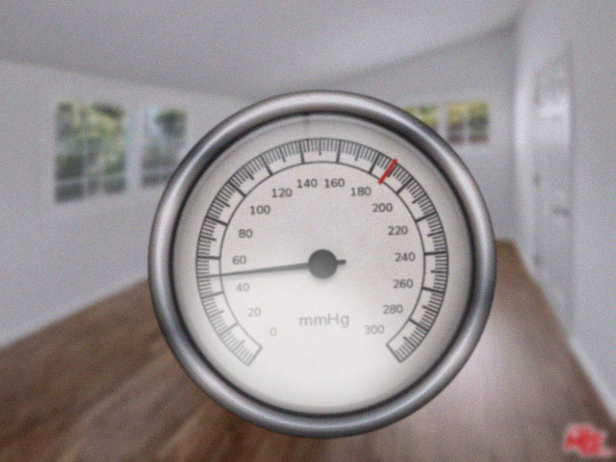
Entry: 50 mmHg
